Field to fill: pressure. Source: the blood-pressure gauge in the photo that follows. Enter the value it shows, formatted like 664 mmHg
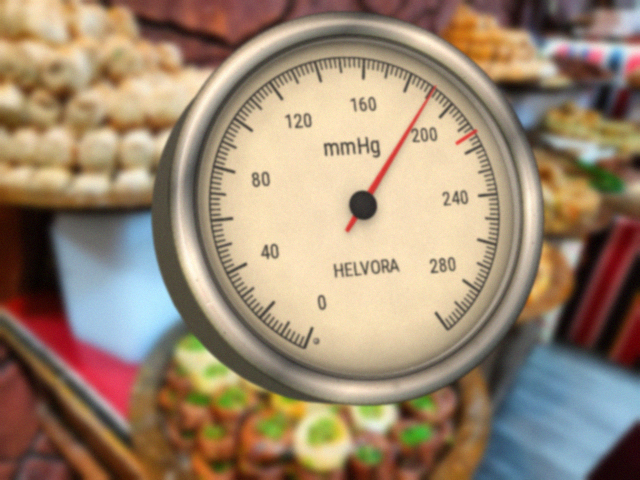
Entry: 190 mmHg
